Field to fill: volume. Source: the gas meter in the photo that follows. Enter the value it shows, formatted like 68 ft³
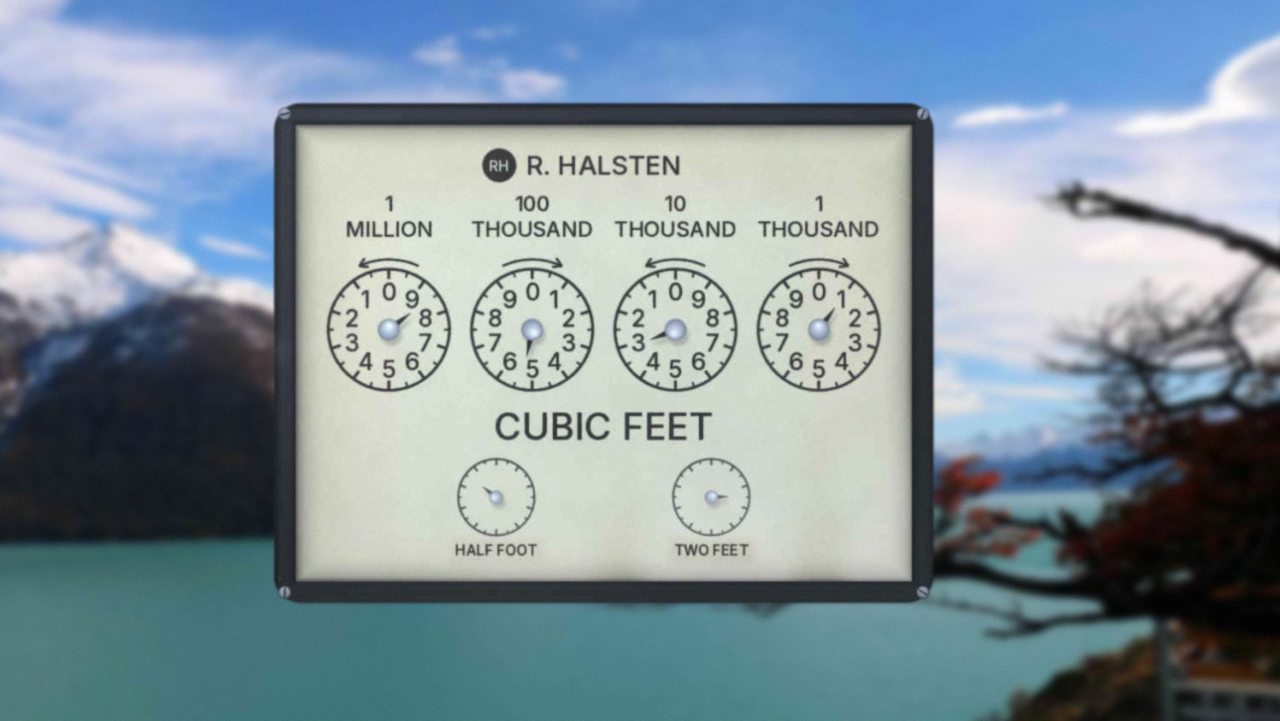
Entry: 853100 ft³
